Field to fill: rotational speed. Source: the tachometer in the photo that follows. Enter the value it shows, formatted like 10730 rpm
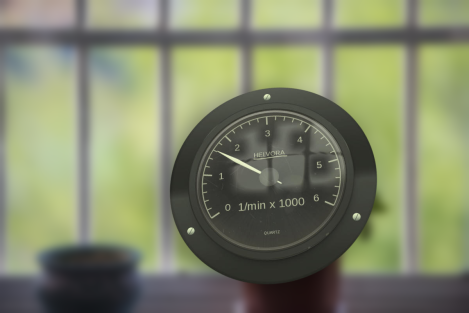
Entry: 1600 rpm
